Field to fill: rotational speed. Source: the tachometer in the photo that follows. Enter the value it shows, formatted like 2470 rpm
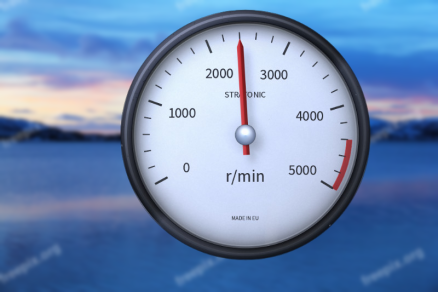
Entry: 2400 rpm
